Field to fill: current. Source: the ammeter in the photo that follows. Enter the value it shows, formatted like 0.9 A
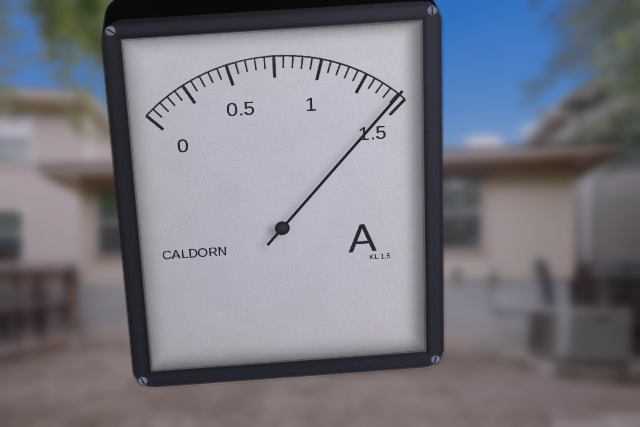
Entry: 1.45 A
